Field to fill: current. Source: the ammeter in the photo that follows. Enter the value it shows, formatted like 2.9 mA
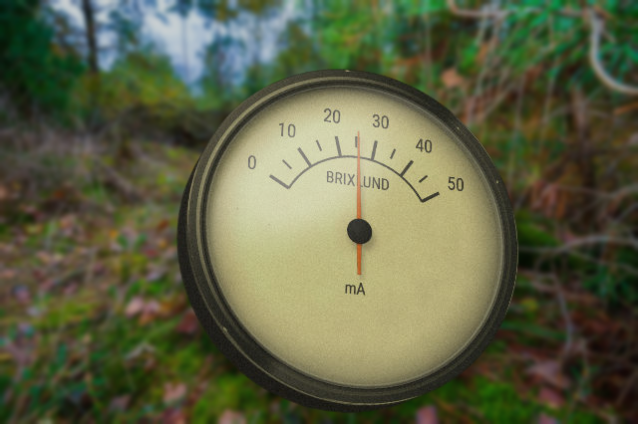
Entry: 25 mA
